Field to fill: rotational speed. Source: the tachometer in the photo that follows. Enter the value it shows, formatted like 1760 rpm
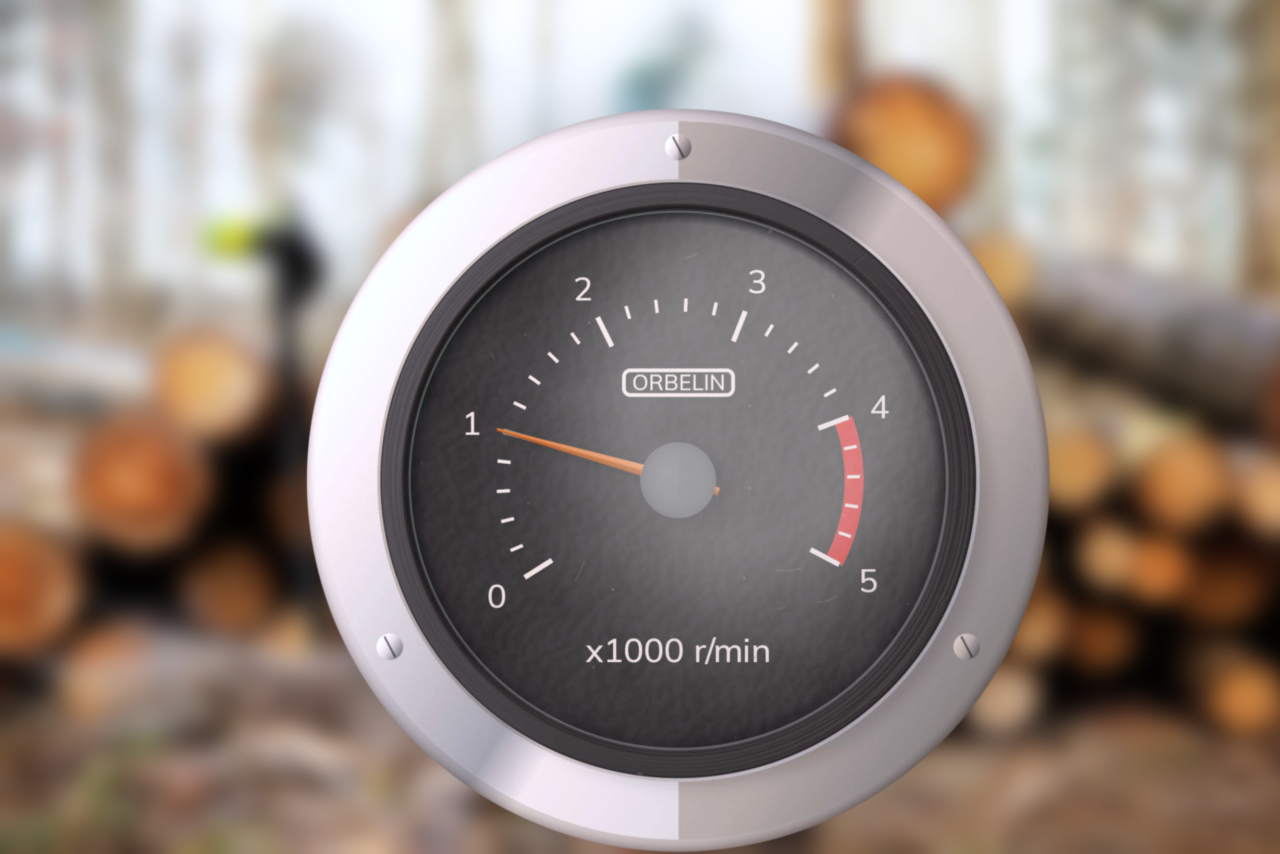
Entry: 1000 rpm
